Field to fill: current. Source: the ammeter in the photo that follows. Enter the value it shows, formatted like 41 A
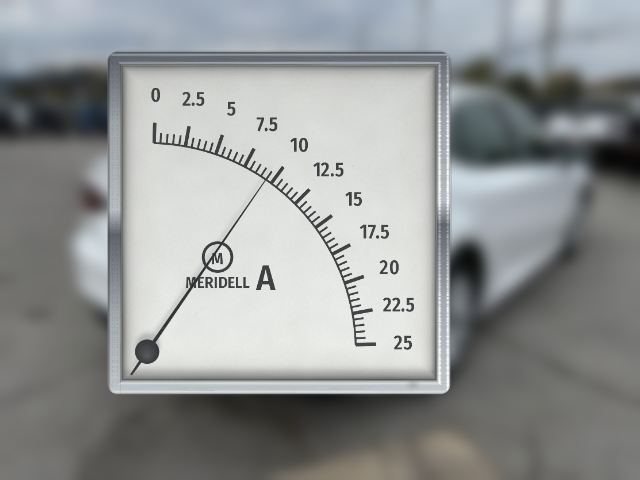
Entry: 9.5 A
